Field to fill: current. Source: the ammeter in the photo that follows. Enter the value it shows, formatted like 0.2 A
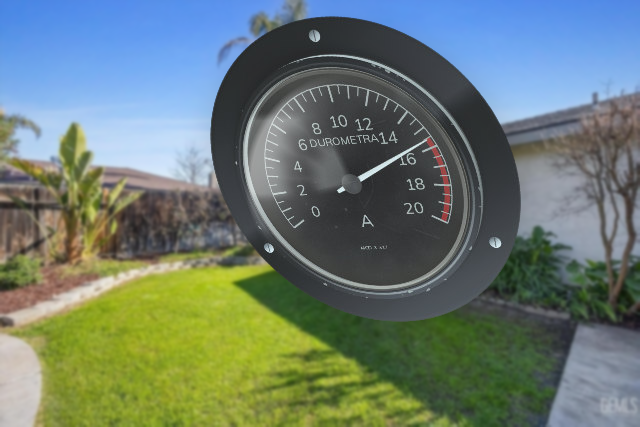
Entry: 15.5 A
